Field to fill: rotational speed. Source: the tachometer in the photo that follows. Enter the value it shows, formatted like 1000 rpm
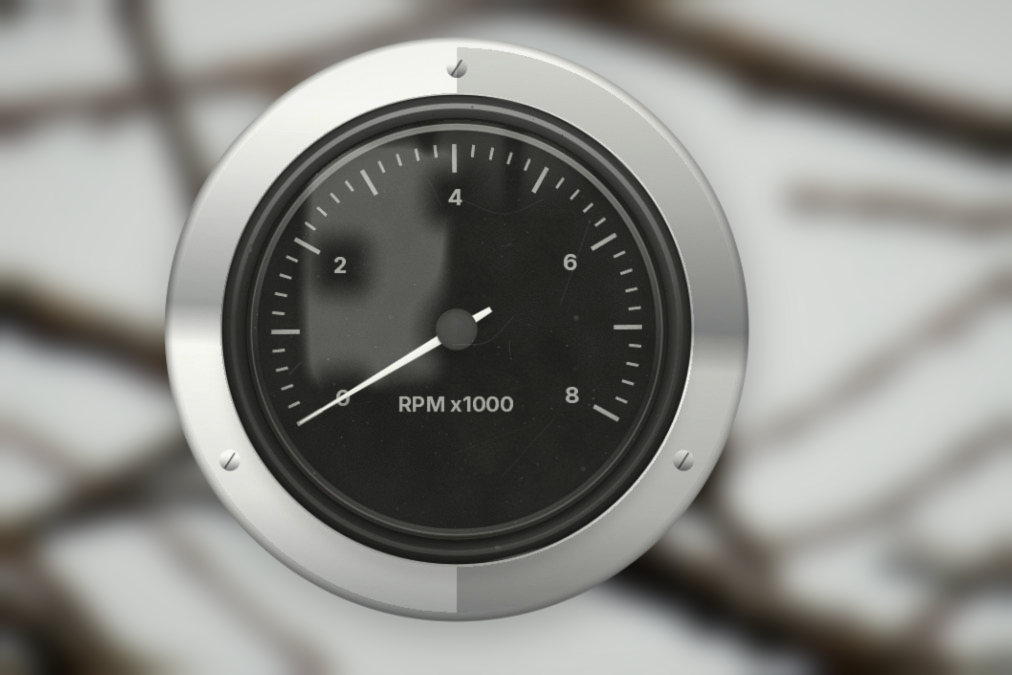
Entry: 0 rpm
